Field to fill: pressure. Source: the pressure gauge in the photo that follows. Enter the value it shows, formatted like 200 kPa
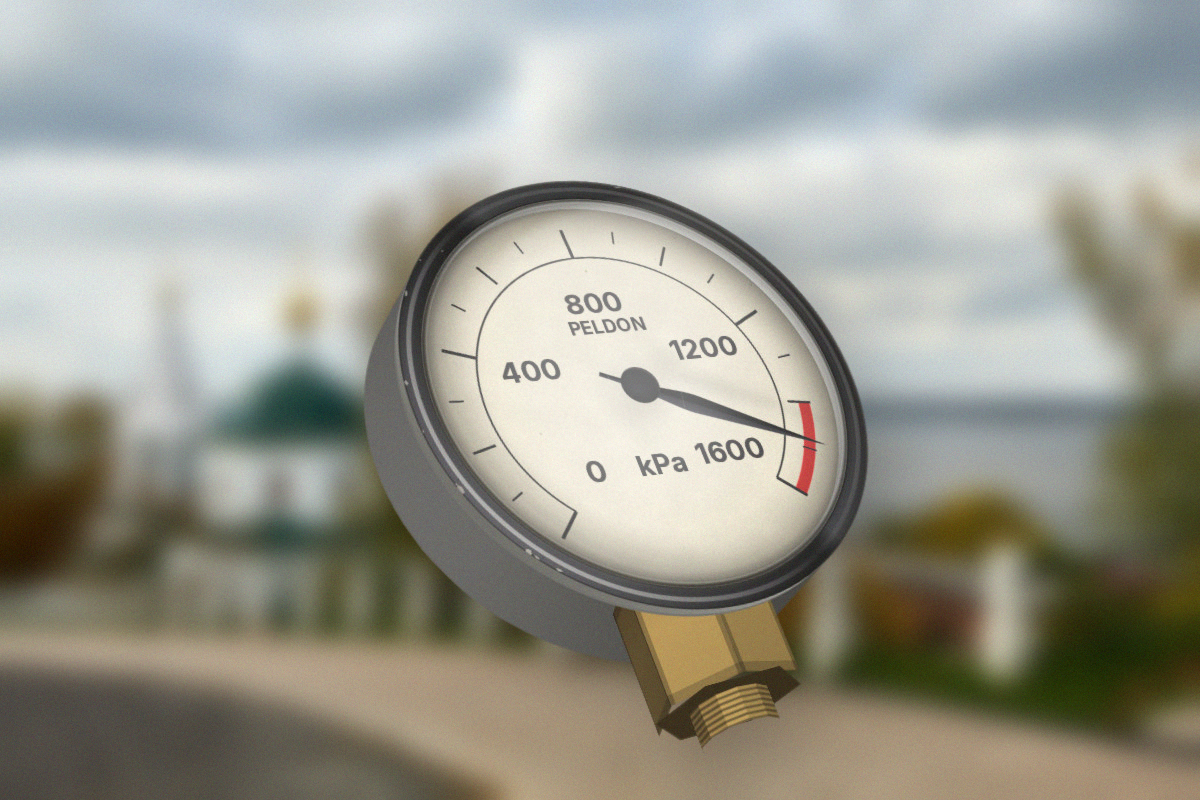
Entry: 1500 kPa
